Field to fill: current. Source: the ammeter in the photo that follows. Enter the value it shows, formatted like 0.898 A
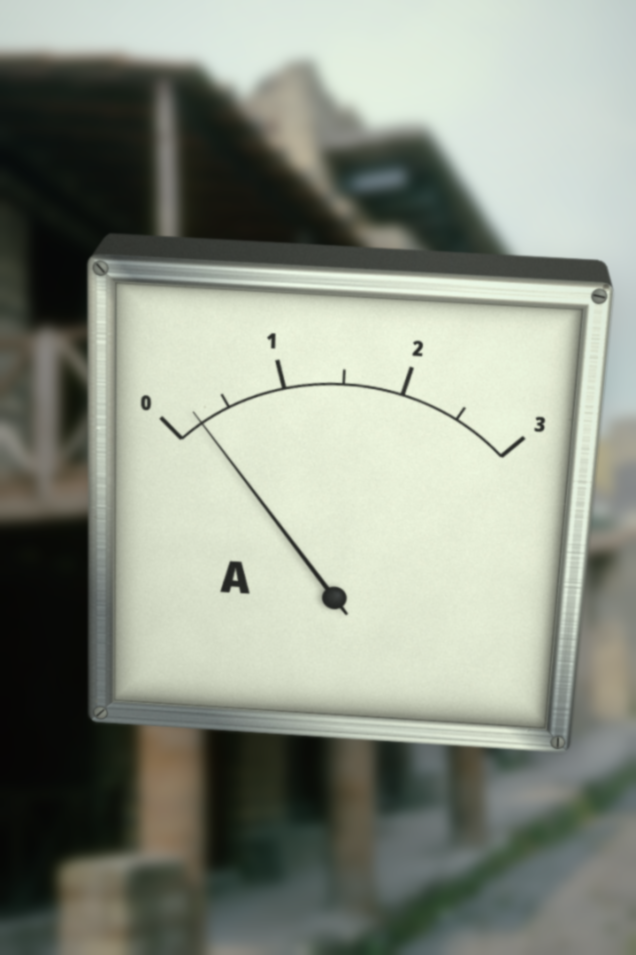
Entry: 0.25 A
